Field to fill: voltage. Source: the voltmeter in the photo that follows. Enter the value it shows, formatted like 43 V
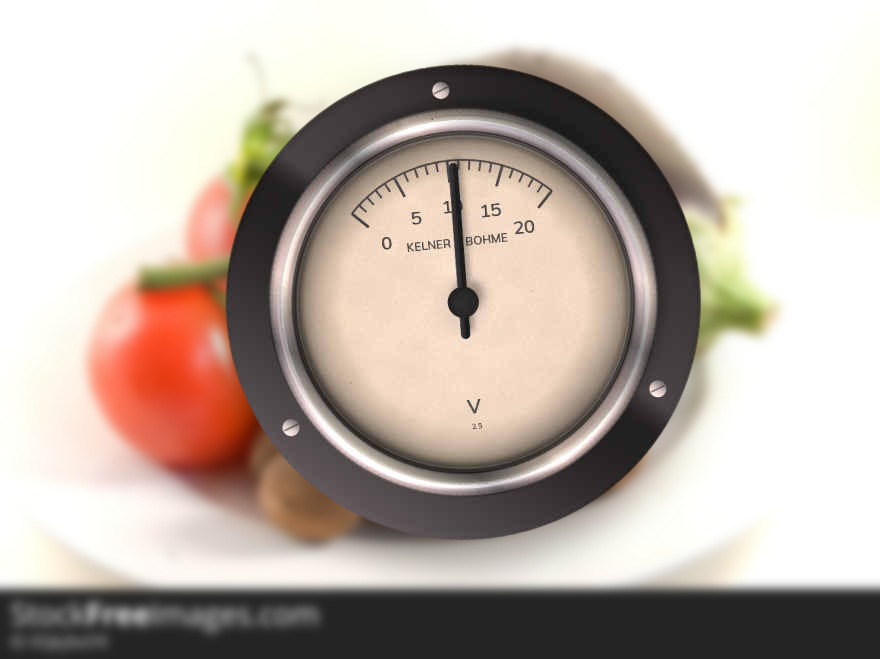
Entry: 10.5 V
